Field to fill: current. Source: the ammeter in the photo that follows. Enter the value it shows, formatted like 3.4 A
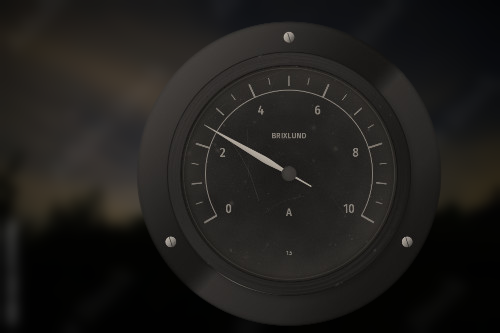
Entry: 2.5 A
